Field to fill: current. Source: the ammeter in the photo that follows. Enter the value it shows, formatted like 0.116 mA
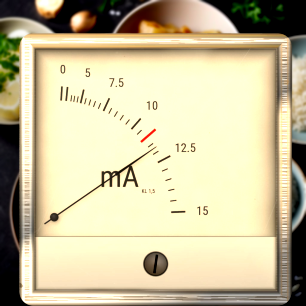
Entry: 11.75 mA
